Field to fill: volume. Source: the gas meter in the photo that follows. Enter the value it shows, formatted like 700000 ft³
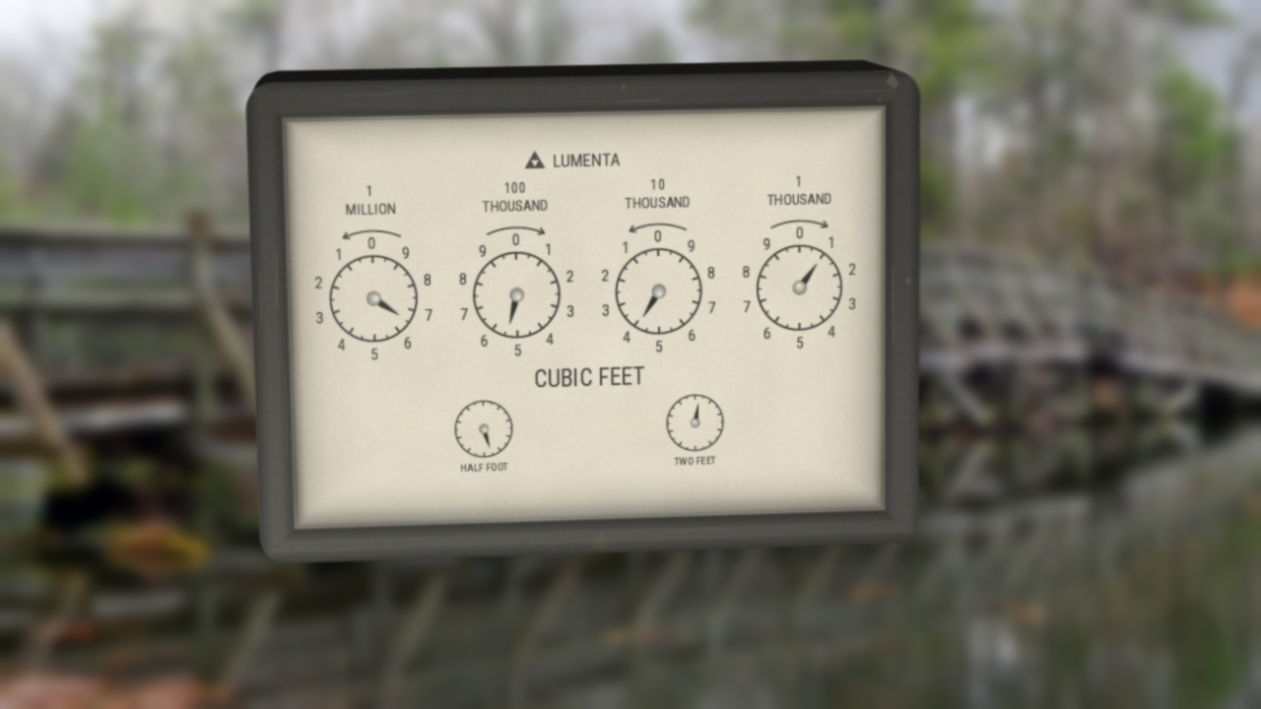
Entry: 654100 ft³
